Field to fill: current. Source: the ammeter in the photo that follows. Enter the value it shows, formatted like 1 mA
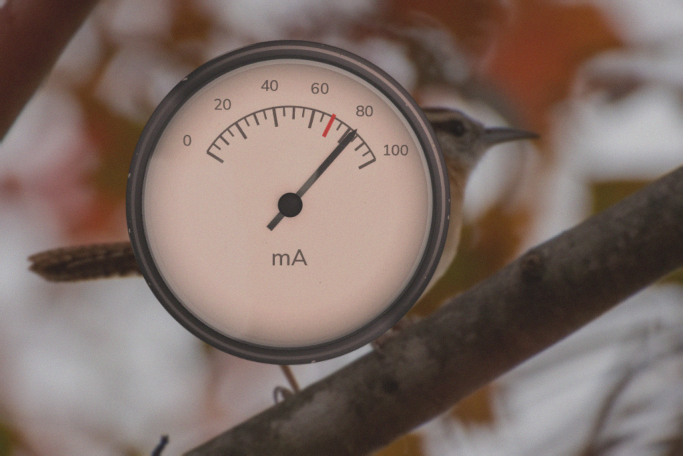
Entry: 82.5 mA
